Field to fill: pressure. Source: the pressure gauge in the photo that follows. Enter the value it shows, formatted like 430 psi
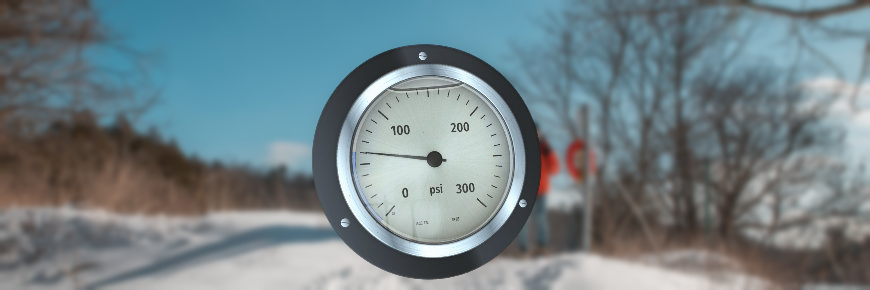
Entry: 60 psi
